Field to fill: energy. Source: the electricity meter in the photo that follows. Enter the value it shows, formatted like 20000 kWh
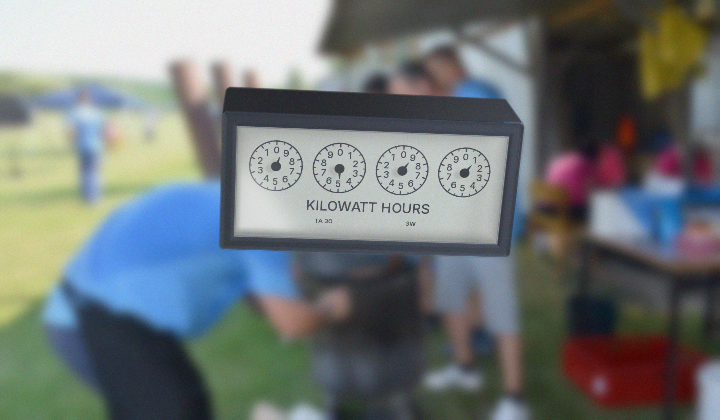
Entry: 9491 kWh
